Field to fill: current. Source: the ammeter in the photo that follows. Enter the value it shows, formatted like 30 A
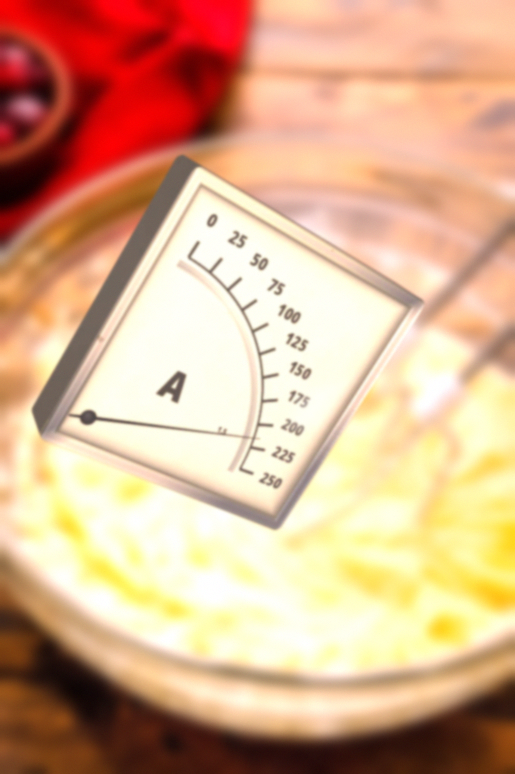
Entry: 212.5 A
